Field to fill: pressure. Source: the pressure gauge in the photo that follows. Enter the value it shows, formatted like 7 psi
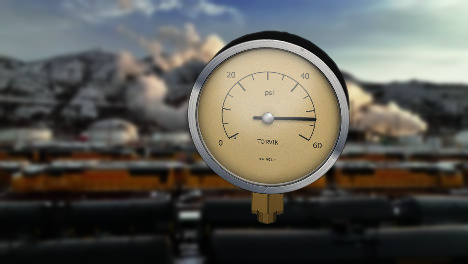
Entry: 52.5 psi
